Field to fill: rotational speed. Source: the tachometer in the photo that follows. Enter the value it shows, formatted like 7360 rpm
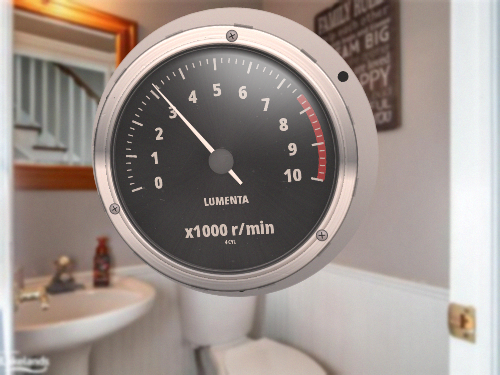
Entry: 3200 rpm
